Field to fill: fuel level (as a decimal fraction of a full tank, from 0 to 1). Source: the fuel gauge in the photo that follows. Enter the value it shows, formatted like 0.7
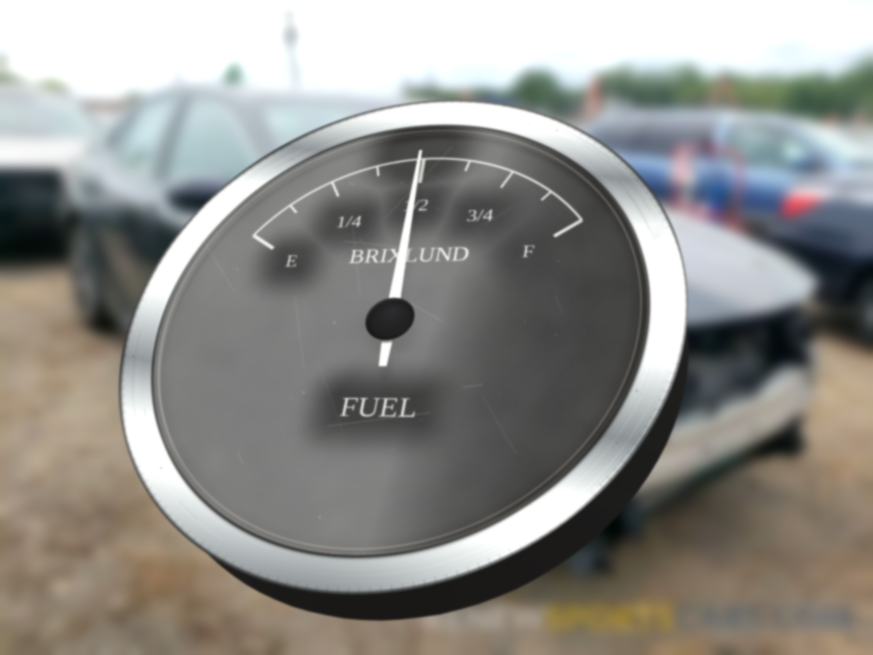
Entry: 0.5
